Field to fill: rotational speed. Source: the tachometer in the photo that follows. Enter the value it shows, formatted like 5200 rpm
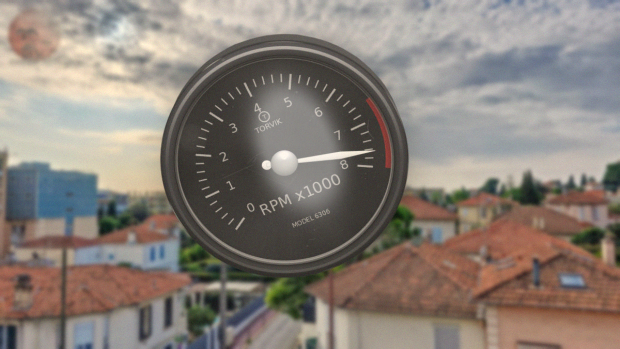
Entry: 7600 rpm
